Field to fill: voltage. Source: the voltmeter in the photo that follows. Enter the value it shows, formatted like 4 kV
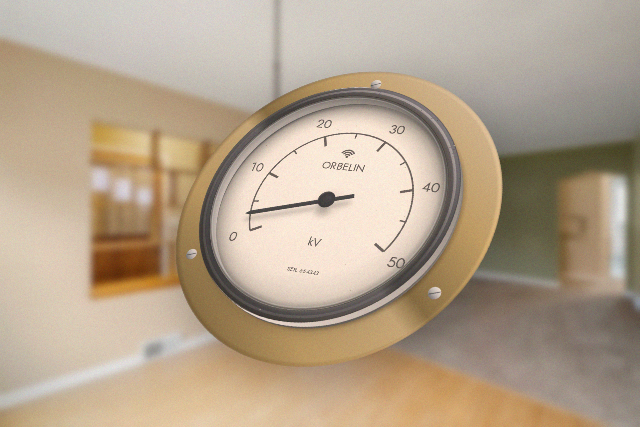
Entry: 2.5 kV
